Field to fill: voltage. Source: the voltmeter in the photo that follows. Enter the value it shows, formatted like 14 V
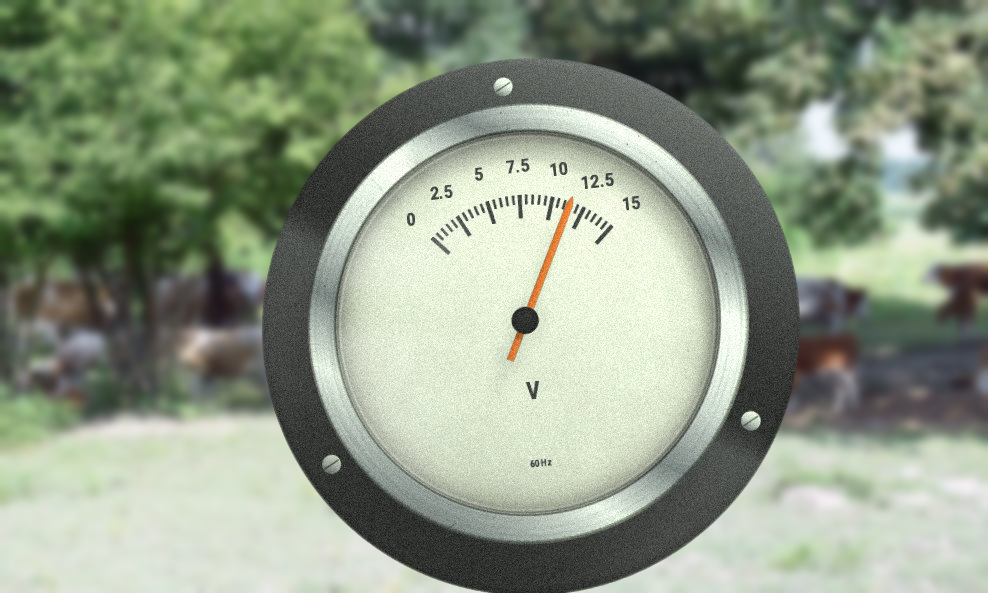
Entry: 11.5 V
